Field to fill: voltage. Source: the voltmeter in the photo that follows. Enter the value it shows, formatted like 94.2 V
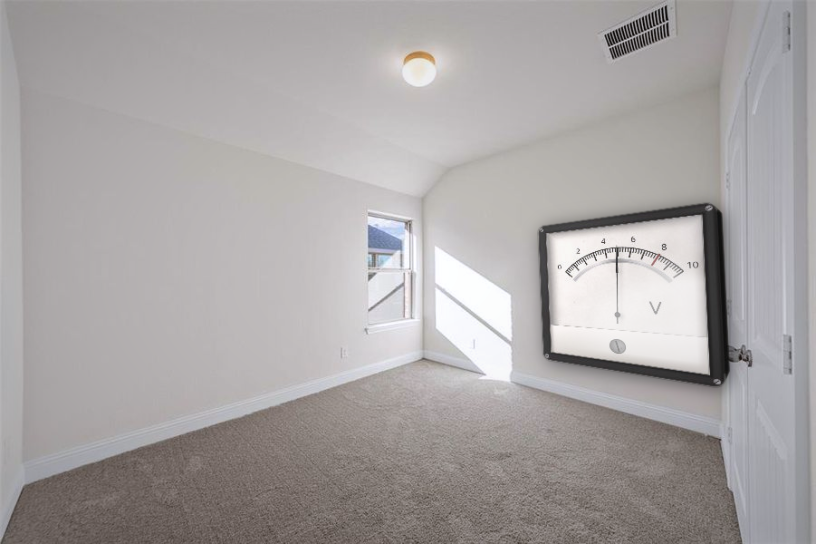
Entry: 5 V
